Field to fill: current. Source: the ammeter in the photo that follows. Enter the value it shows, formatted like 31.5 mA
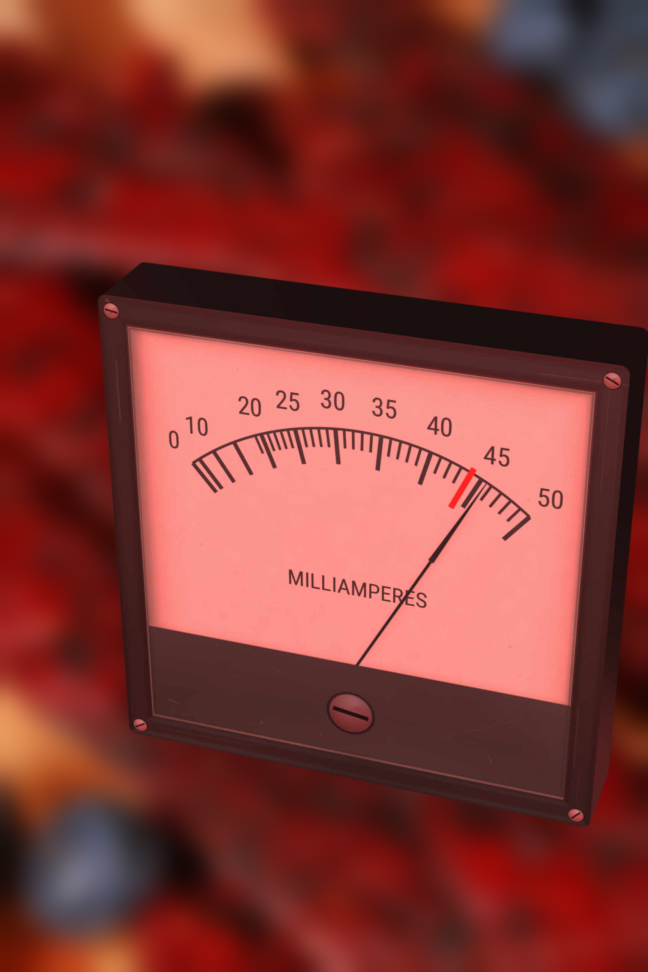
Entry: 45.5 mA
